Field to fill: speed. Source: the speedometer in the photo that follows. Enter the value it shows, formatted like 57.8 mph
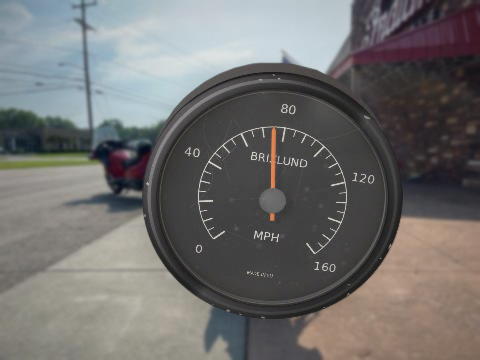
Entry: 75 mph
